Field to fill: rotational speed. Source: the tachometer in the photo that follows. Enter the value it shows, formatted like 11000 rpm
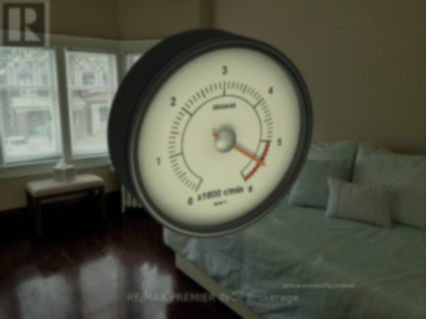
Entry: 5500 rpm
